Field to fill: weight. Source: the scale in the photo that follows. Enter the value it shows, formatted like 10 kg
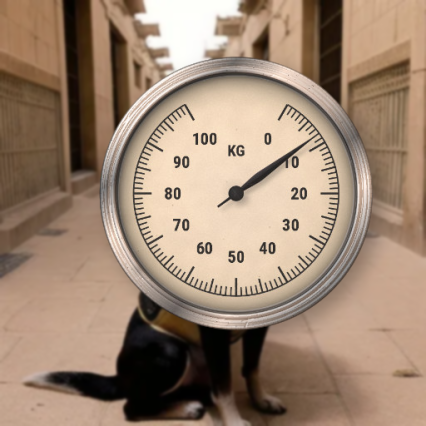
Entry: 8 kg
